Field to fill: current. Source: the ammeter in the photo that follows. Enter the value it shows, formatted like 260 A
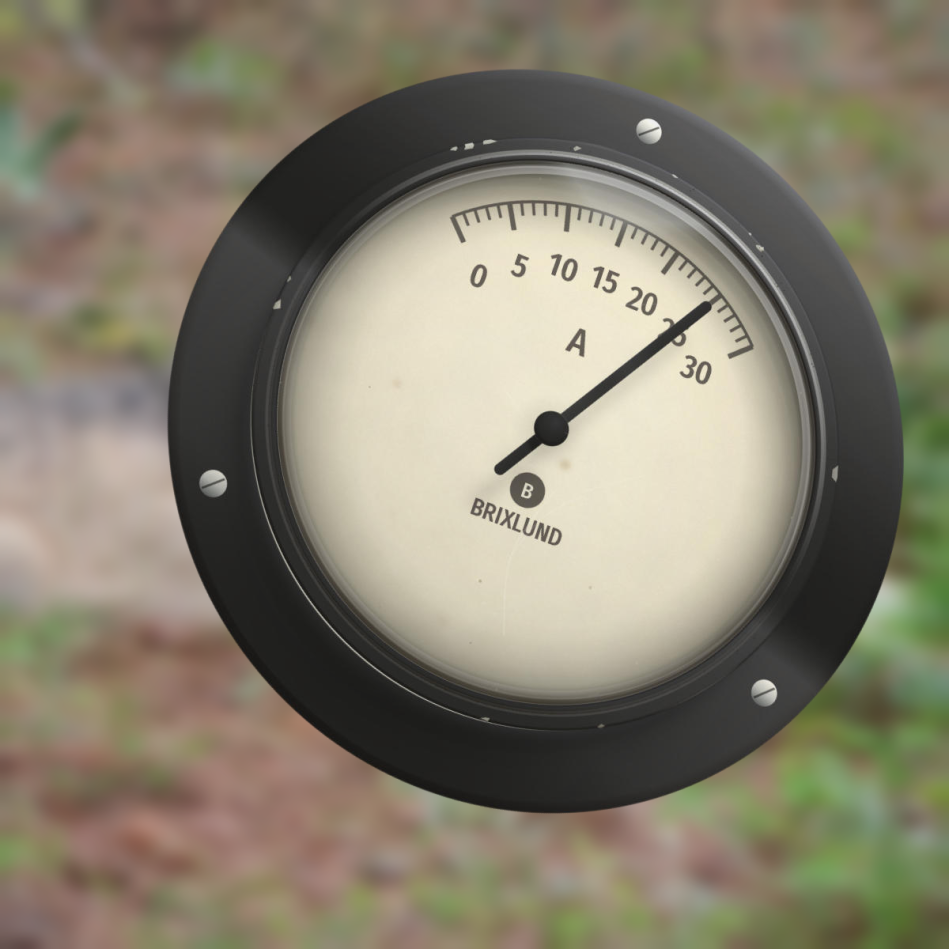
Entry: 25 A
